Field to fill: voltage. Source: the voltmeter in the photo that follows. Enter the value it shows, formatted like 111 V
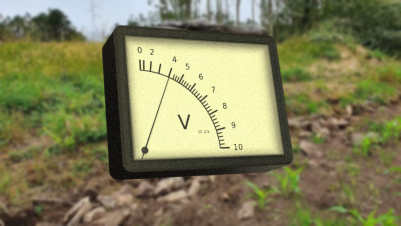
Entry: 4 V
